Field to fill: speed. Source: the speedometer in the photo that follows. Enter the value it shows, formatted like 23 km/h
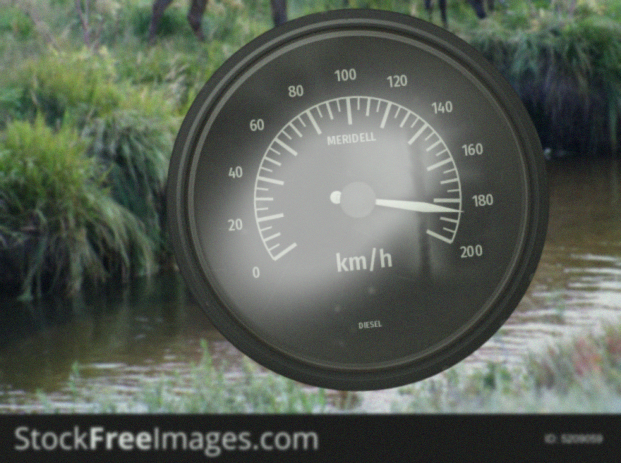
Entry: 185 km/h
